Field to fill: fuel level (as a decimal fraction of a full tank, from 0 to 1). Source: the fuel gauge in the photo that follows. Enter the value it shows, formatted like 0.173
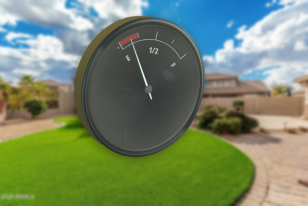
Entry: 0.125
